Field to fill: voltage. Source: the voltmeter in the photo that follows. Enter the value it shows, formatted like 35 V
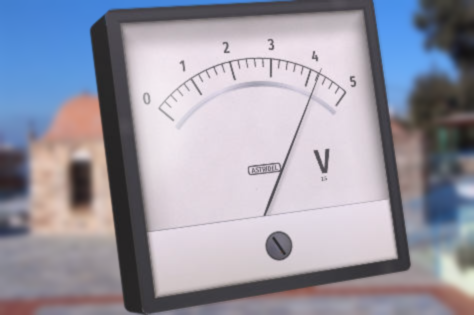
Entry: 4.2 V
